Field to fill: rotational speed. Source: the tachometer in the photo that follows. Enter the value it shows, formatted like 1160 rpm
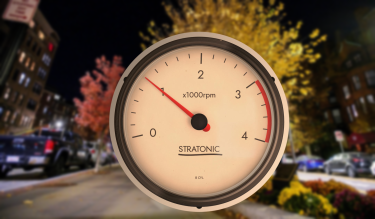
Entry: 1000 rpm
